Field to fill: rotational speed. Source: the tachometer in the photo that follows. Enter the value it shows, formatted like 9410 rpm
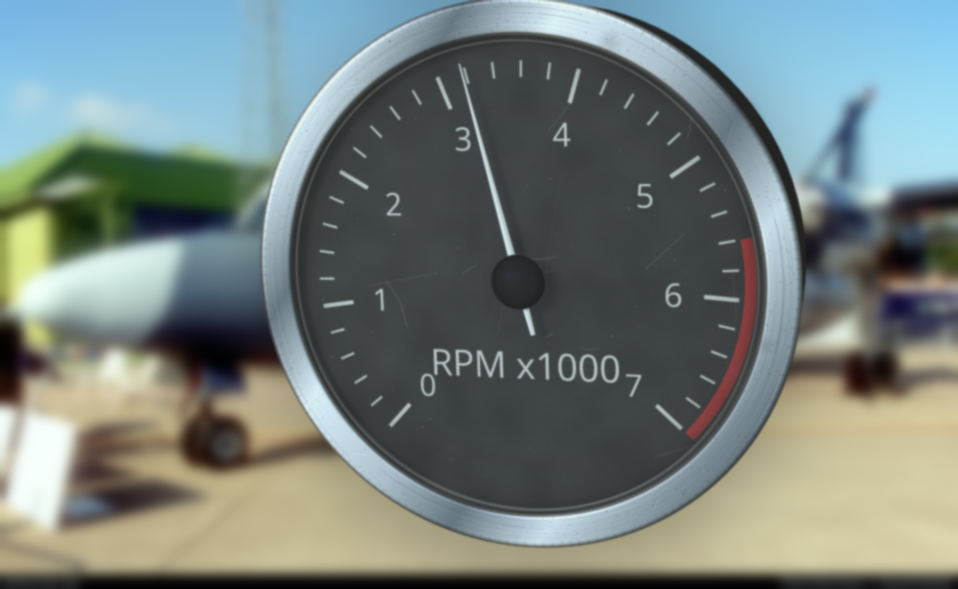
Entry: 3200 rpm
